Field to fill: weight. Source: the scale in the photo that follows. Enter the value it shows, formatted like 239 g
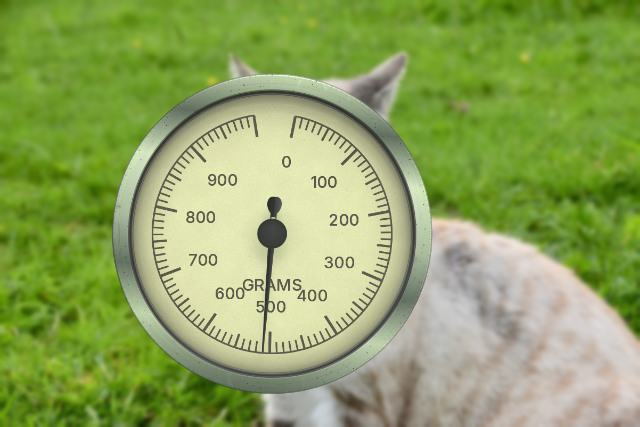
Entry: 510 g
